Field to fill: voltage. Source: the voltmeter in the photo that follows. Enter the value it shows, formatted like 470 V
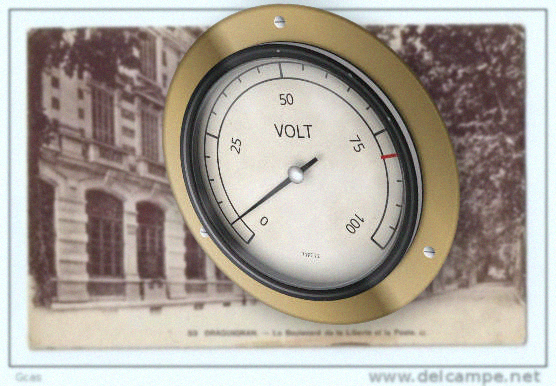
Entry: 5 V
